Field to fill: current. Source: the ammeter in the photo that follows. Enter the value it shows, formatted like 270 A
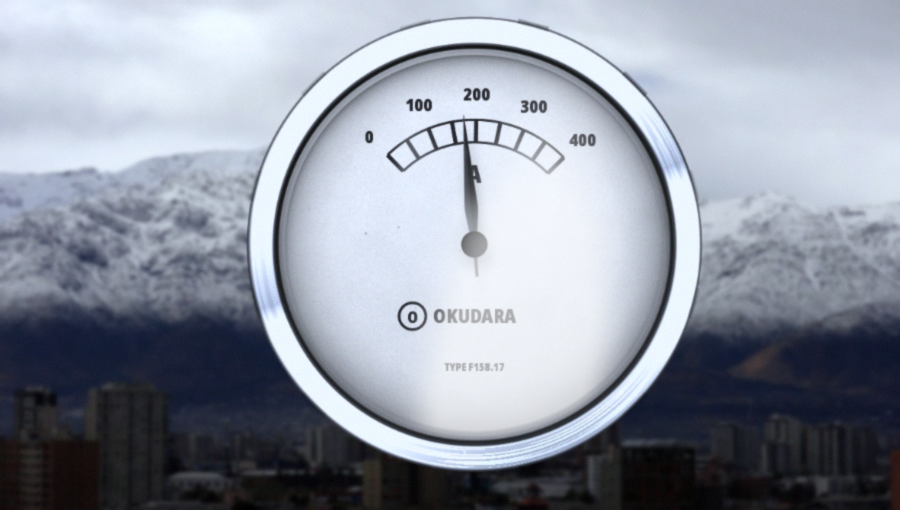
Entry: 175 A
